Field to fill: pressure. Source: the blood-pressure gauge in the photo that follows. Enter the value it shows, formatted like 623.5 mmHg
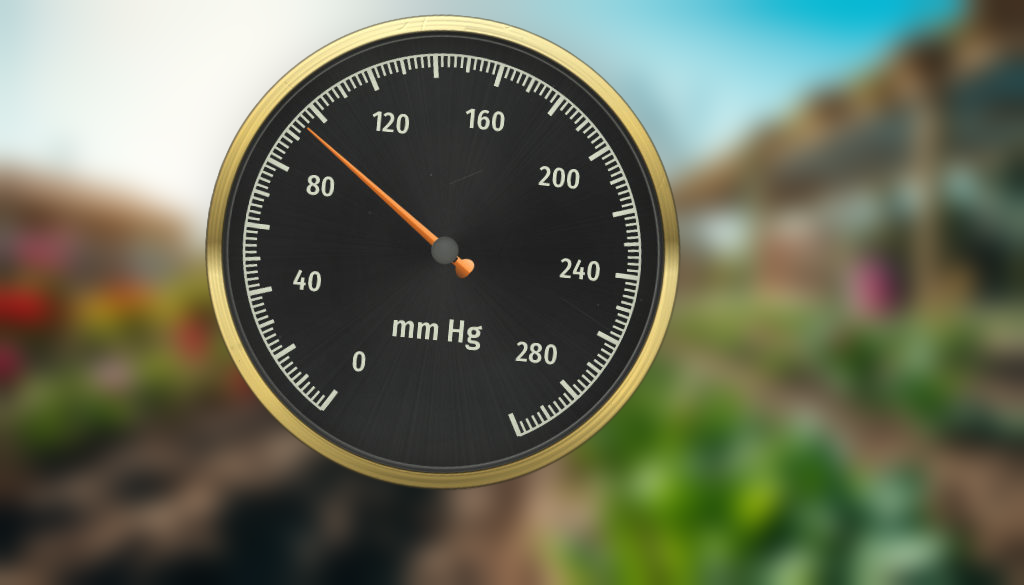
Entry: 94 mmHg
